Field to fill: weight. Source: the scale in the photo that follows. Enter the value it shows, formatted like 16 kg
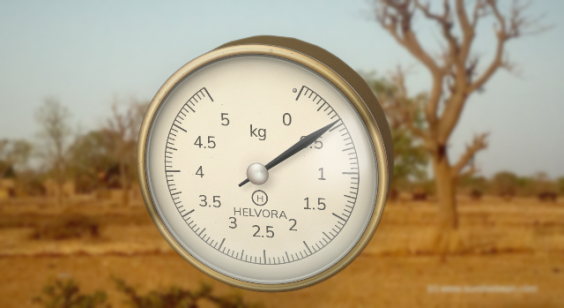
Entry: 0.45 kg
